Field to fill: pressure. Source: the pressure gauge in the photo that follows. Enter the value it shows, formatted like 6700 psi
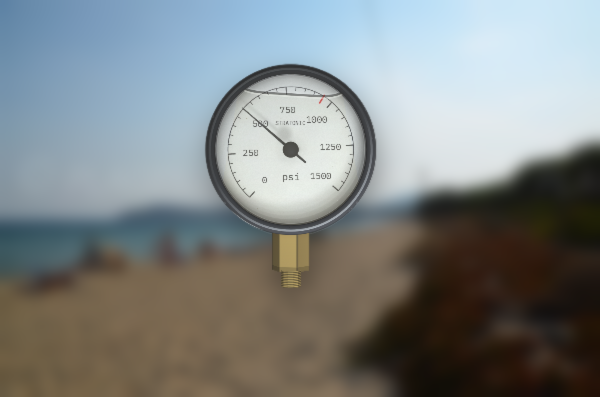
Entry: 500 psi
